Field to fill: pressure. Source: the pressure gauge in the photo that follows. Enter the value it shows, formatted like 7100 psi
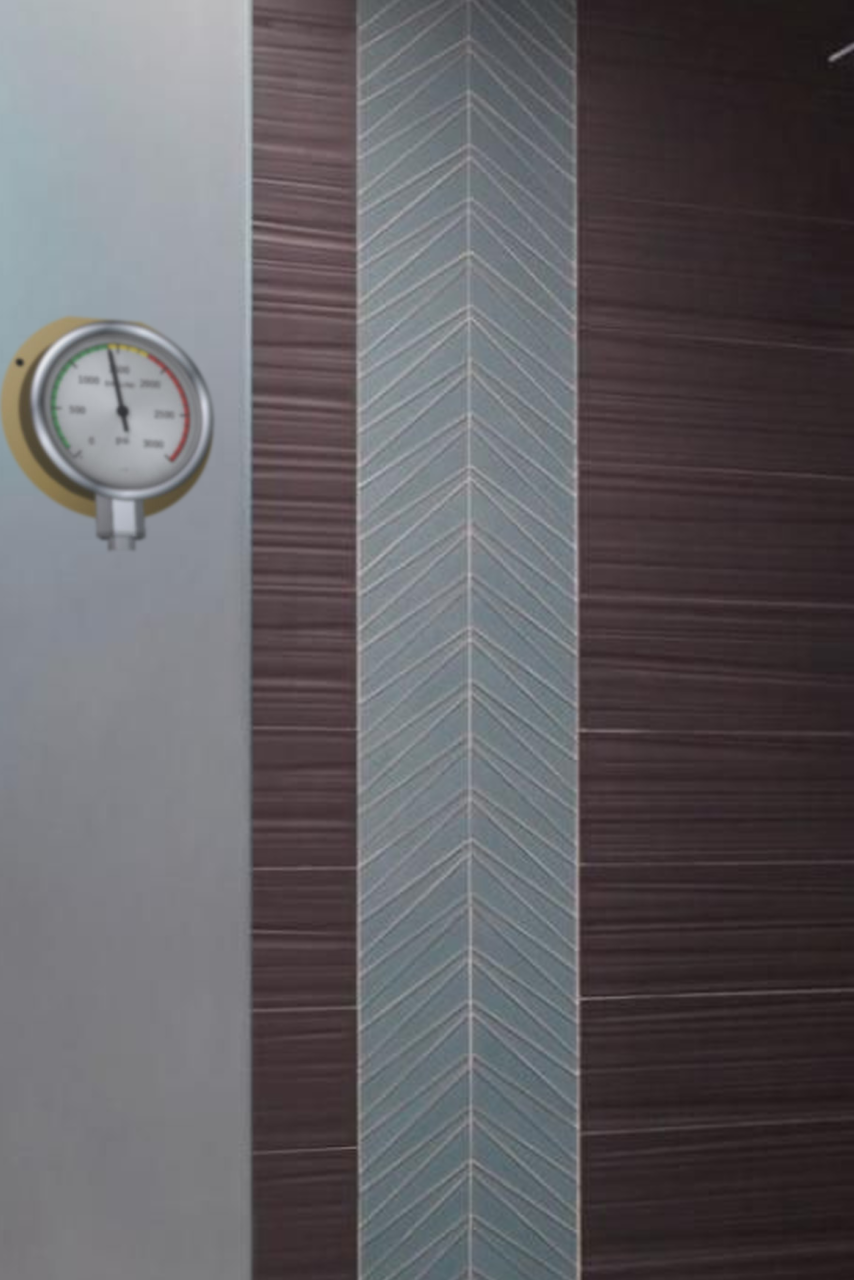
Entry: 1400 psi
